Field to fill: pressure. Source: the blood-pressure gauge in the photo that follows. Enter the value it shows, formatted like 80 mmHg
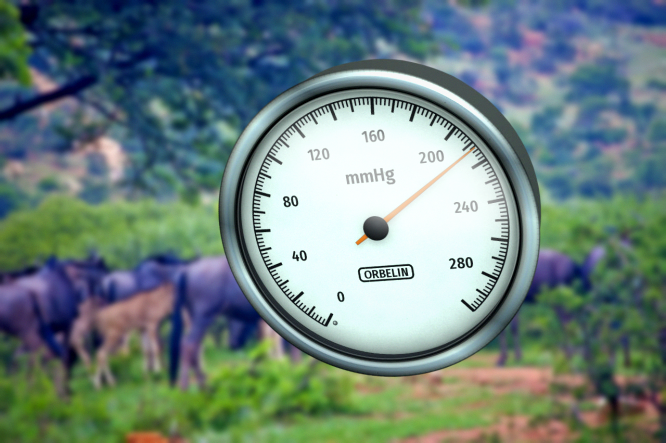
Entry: 212 mmHg
